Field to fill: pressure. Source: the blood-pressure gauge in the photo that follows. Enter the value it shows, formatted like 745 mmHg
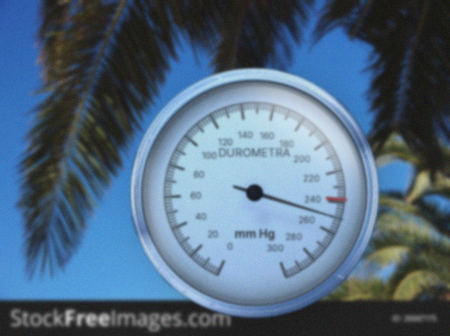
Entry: 250 mmHg
